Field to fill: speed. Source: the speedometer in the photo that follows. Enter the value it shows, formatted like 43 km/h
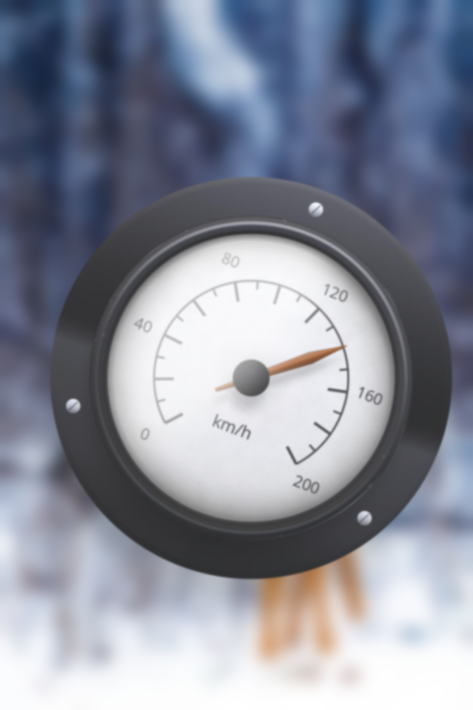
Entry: 140 km/h
